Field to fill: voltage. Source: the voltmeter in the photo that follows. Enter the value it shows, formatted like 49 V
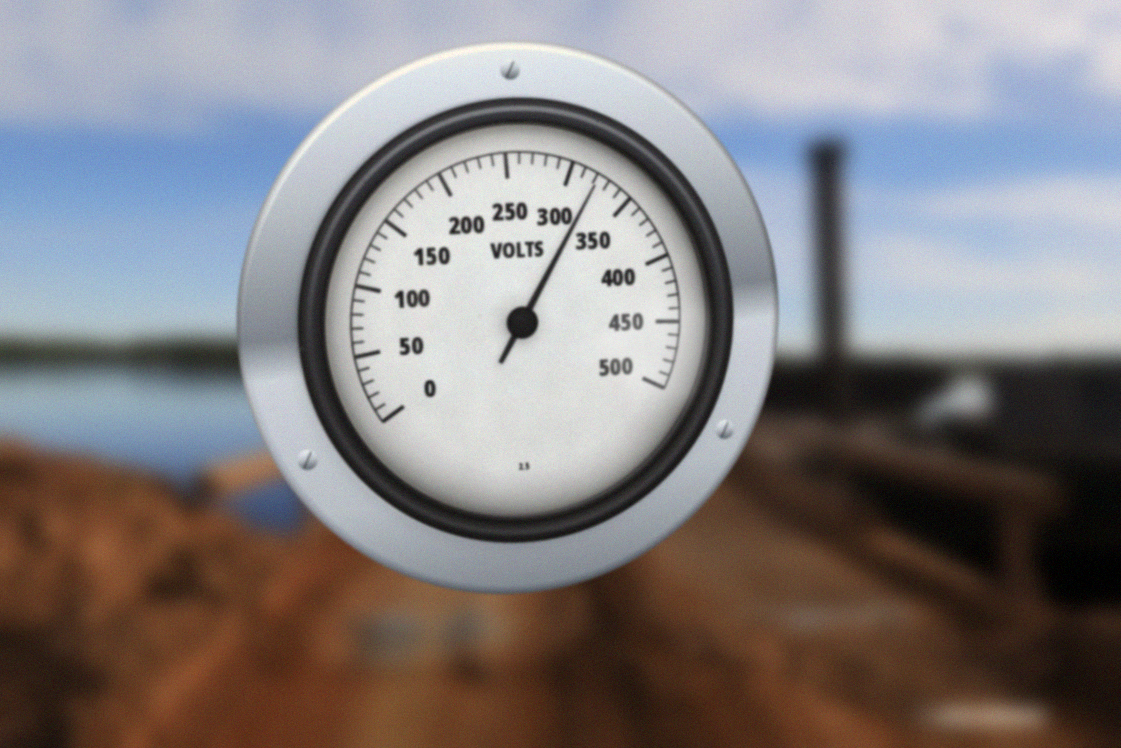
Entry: 320 V
